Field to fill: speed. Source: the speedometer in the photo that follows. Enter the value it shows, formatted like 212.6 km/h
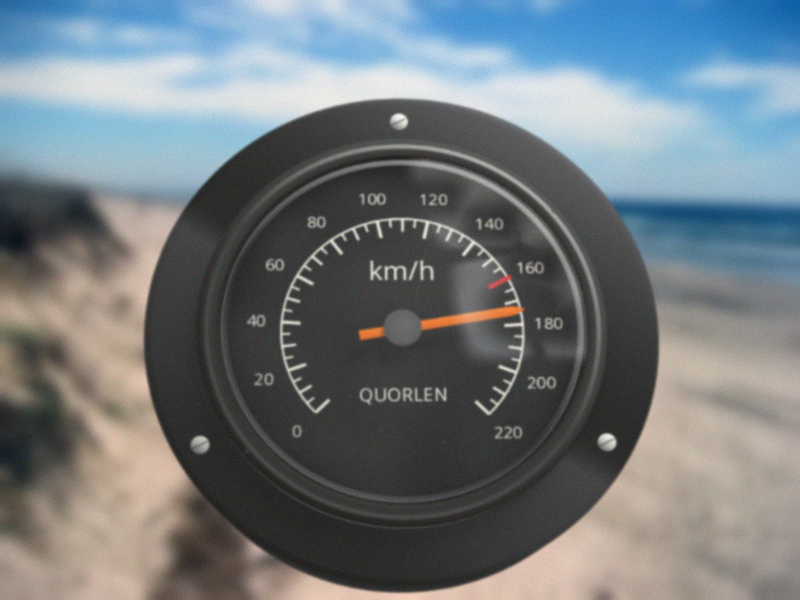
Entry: 175 km/h
